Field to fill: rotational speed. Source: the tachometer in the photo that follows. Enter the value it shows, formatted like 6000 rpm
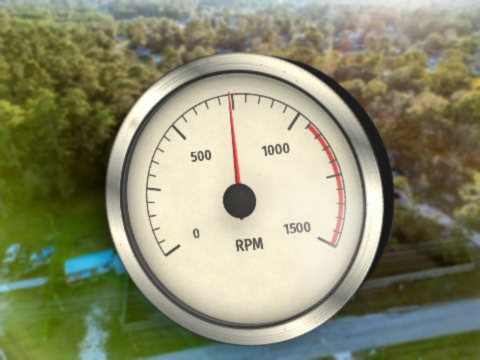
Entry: 750 rpm
